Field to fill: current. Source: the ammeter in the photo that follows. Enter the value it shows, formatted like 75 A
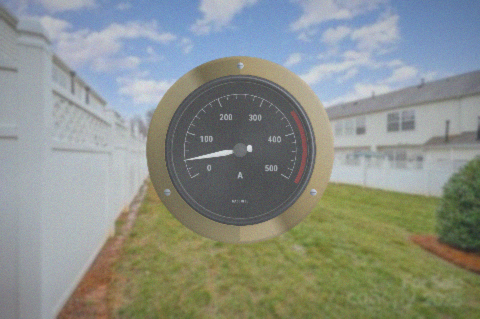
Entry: 40 A
